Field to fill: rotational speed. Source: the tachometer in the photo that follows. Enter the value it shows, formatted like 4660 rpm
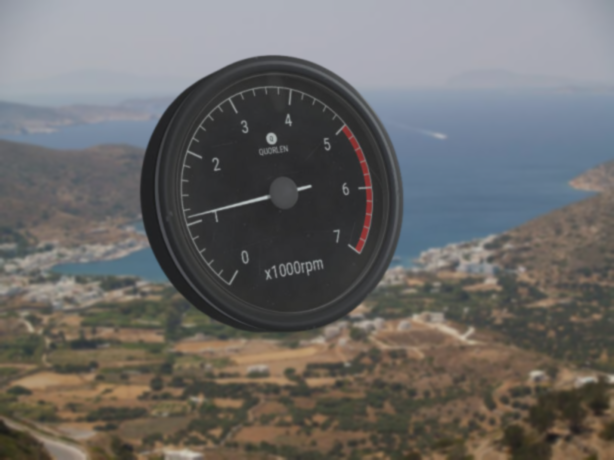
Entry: 1100 rpm
